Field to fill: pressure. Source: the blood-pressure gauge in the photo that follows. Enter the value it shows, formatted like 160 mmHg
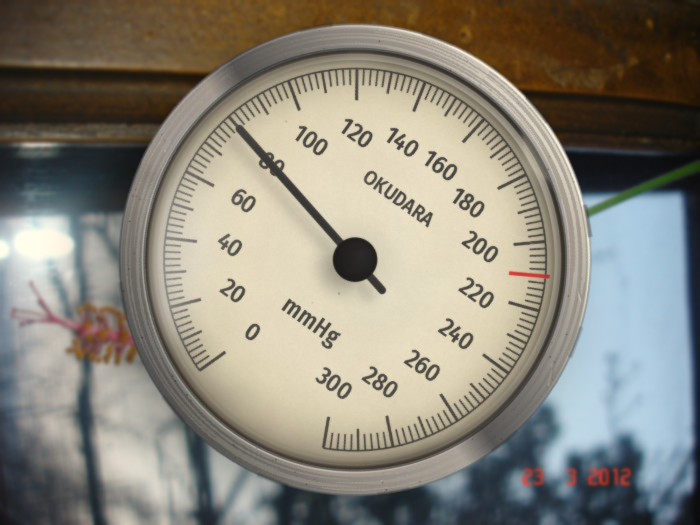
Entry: 80 mmHg
